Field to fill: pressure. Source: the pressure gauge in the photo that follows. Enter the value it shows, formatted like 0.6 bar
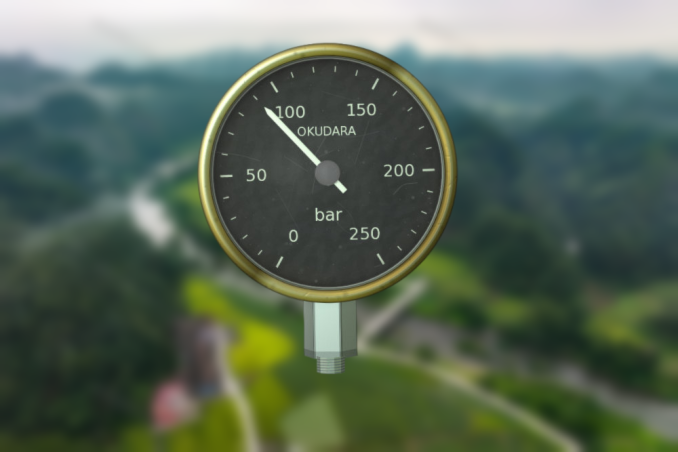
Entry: 90 bar
